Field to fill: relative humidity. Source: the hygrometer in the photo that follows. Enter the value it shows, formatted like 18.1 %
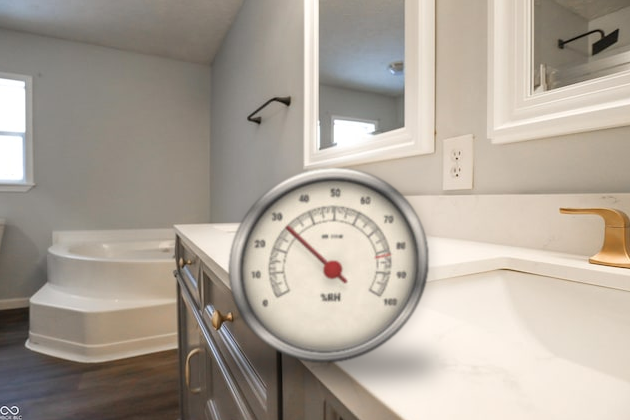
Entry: 30 %
